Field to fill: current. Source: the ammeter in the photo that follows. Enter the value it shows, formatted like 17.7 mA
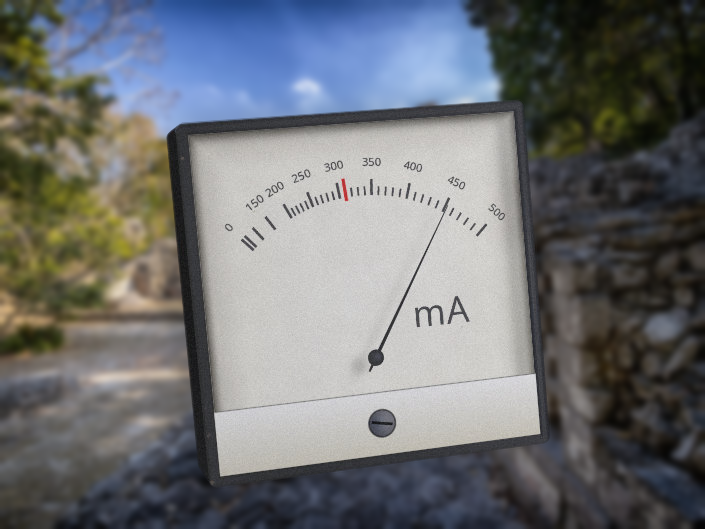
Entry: 450 mA
